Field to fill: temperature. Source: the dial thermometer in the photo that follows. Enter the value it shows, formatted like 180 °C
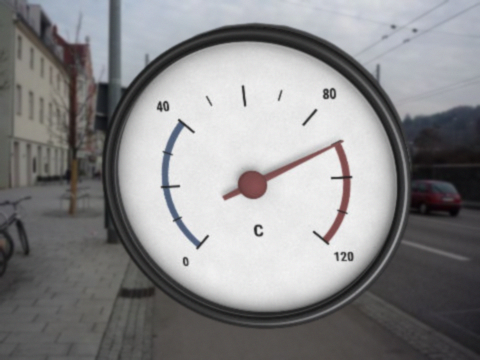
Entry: 90 °C
